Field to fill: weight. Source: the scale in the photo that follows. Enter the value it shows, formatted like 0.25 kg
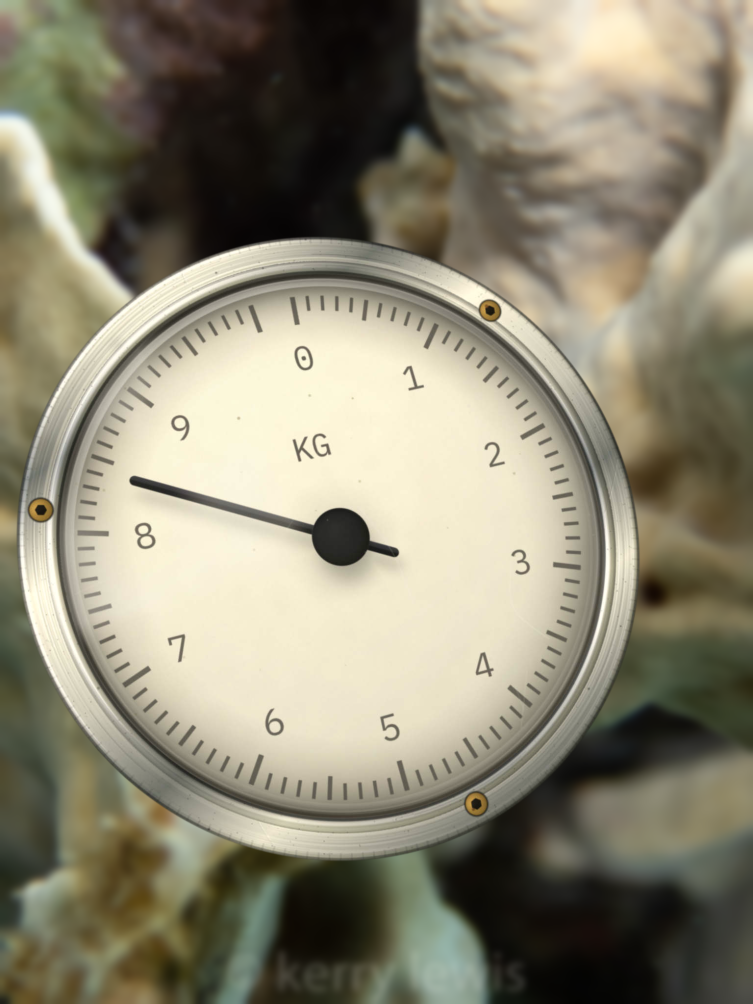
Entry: 8.4 kg
